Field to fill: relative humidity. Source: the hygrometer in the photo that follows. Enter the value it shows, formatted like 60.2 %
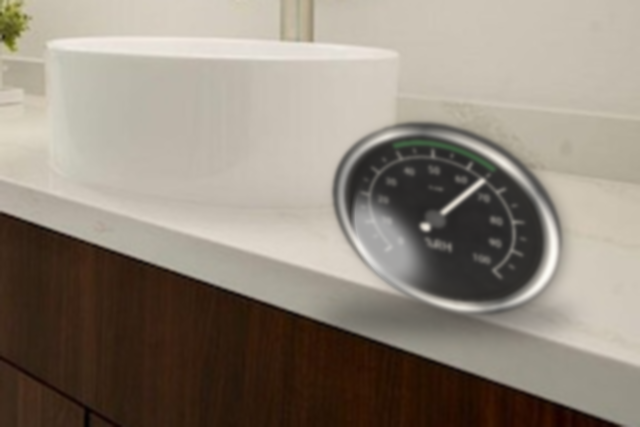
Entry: 65 %
